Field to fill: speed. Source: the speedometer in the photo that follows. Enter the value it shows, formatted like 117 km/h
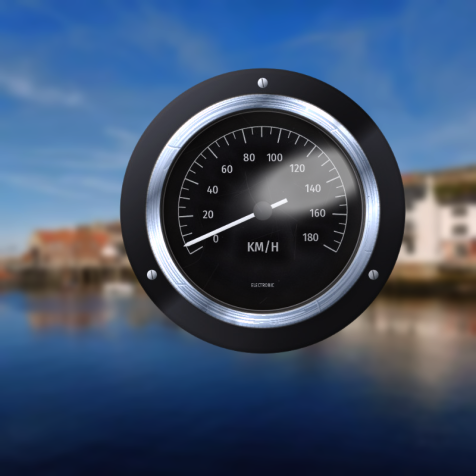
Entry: 5 km/h
